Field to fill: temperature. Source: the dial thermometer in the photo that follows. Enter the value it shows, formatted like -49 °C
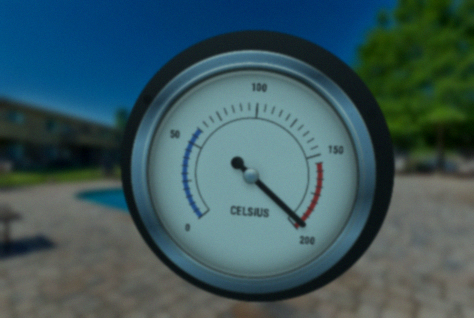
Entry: 195 °C
